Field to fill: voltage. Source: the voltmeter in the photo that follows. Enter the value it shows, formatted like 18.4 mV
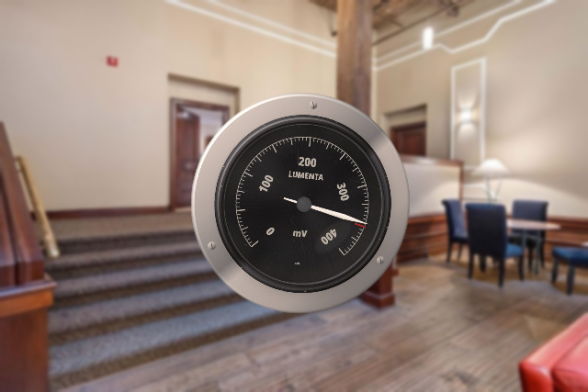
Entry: 350 mV
